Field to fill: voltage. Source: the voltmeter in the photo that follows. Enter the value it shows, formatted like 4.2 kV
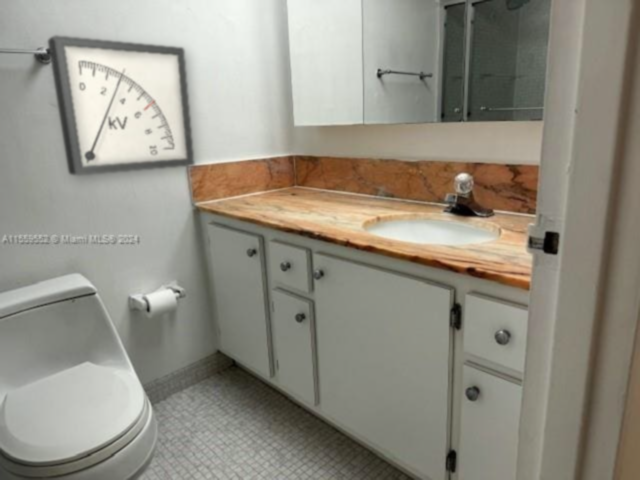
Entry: 3 kV
